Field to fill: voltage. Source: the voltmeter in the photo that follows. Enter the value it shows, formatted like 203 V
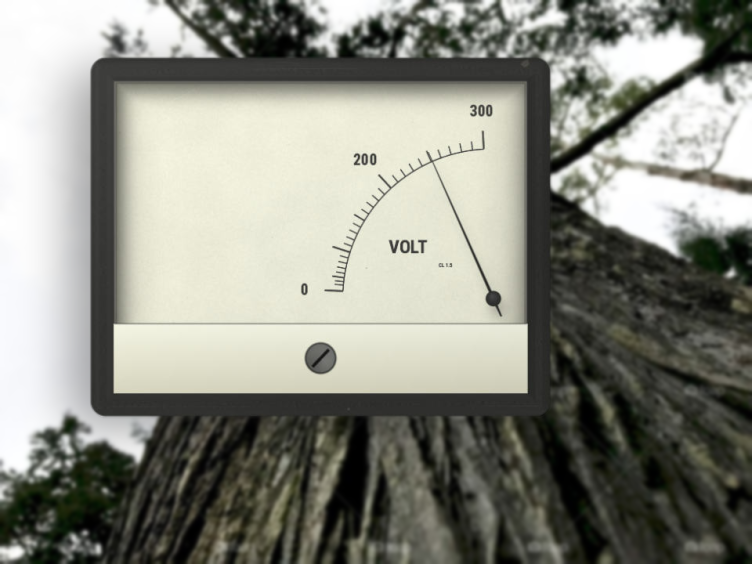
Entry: 250 V
